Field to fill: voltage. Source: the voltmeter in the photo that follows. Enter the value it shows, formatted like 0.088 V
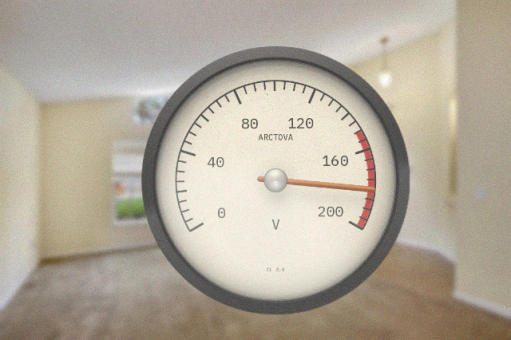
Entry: 180 V
